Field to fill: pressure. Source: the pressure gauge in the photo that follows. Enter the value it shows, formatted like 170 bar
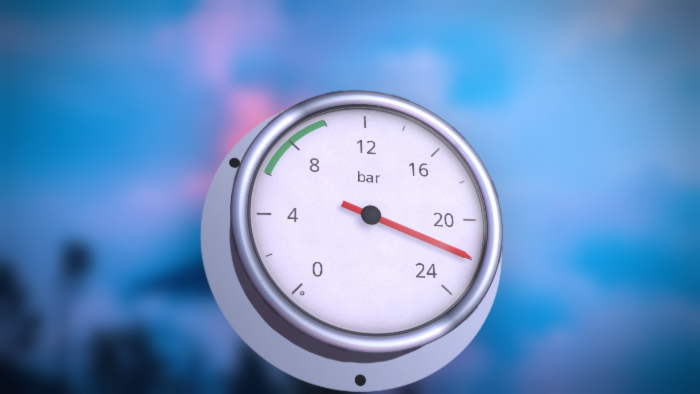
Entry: 22 bar
